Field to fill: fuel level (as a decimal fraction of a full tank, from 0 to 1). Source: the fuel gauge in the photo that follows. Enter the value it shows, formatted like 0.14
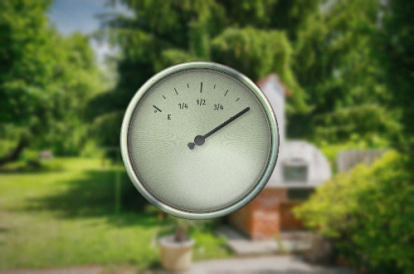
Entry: 1
